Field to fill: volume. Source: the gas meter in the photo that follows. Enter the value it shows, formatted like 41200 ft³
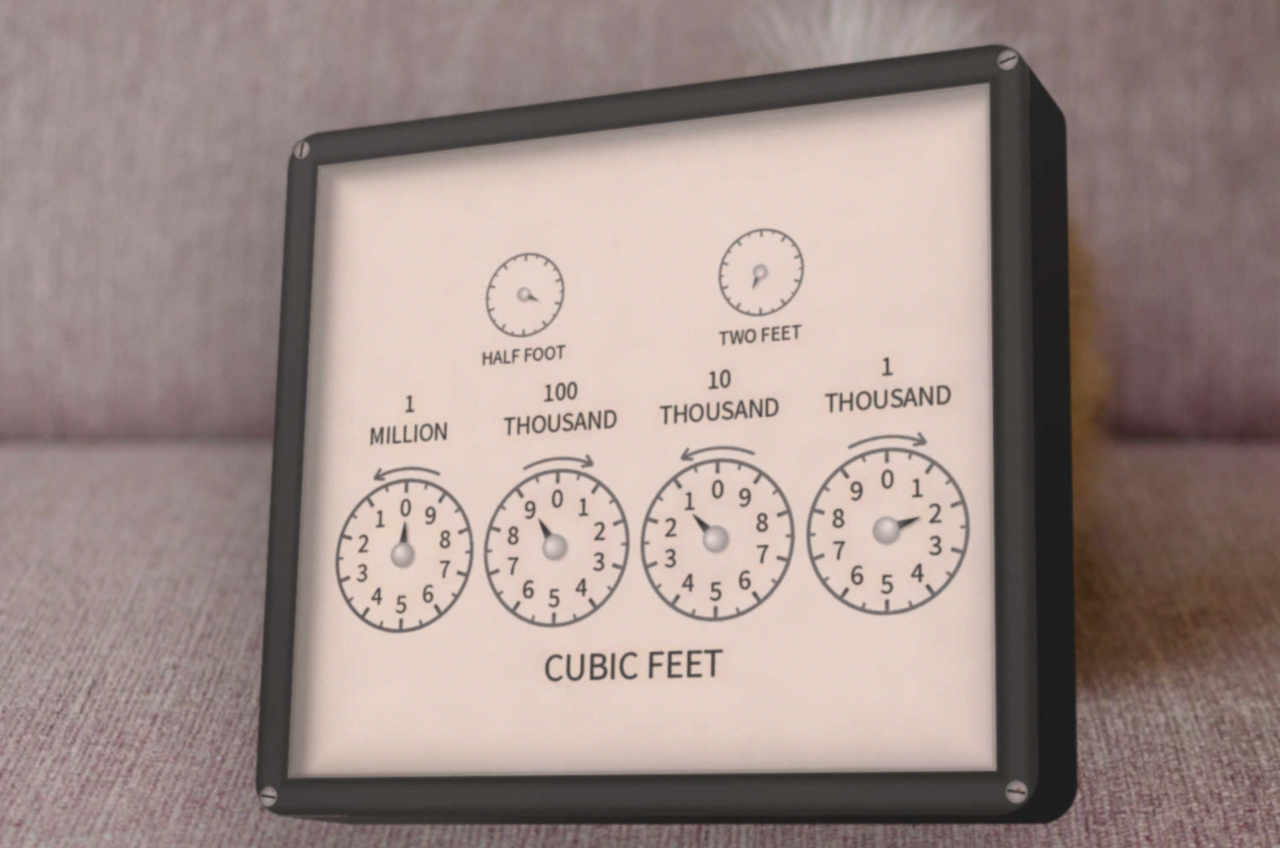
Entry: 991200 ft³
